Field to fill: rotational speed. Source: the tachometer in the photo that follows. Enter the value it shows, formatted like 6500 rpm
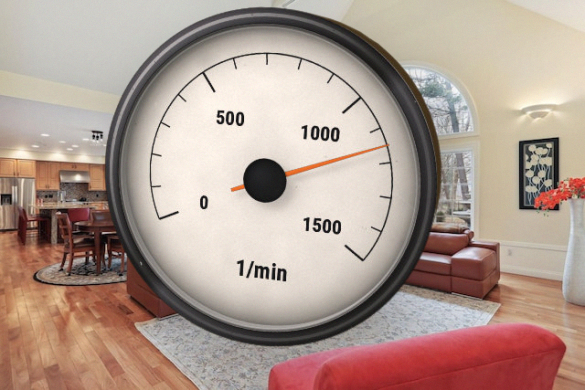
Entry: 1150 rpm
